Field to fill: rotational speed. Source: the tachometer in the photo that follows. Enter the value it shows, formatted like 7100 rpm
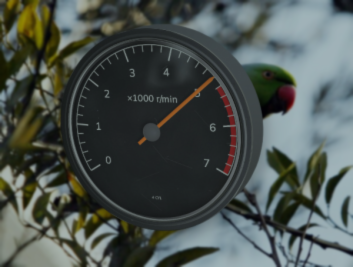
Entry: 5000 rpm
